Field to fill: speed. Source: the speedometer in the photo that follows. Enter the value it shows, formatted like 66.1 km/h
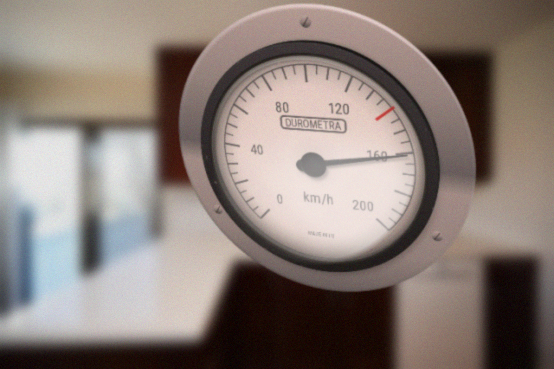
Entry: 160 km/h
